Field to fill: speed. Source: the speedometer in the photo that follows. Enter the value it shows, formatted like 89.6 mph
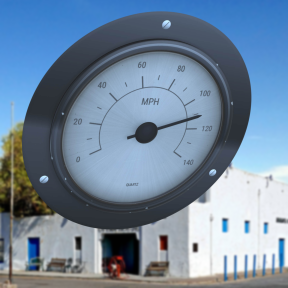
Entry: 110 mph
